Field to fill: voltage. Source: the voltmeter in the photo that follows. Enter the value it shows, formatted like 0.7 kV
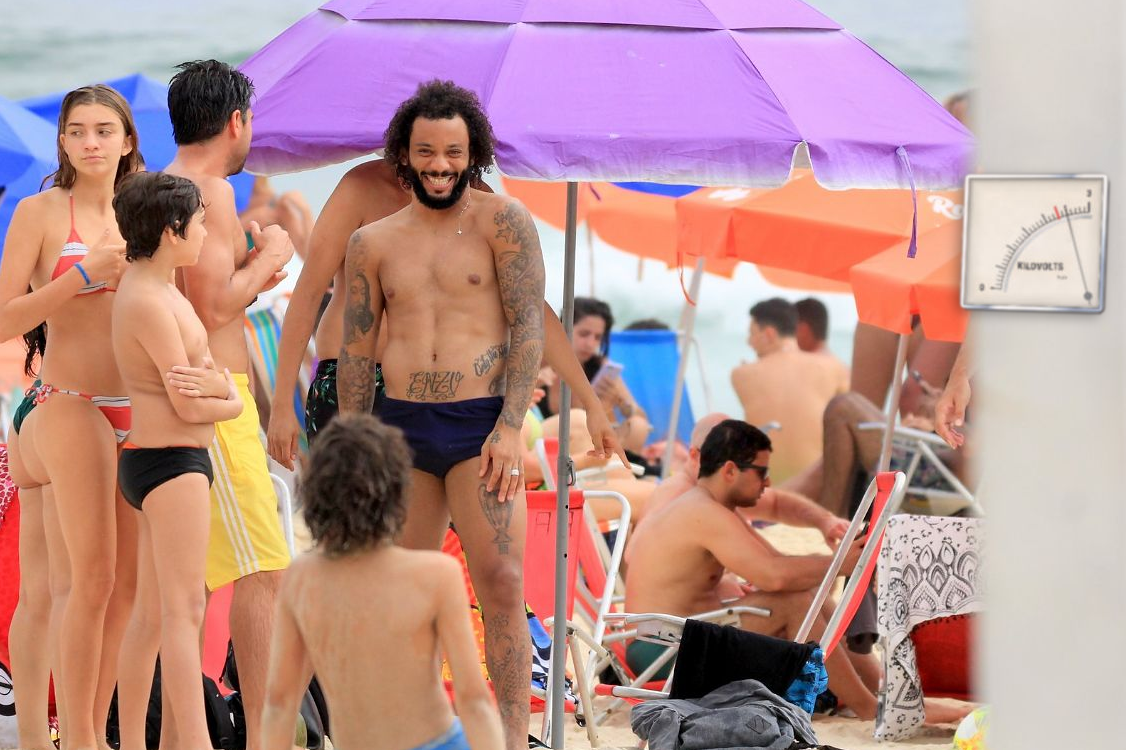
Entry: 2.5 kV
